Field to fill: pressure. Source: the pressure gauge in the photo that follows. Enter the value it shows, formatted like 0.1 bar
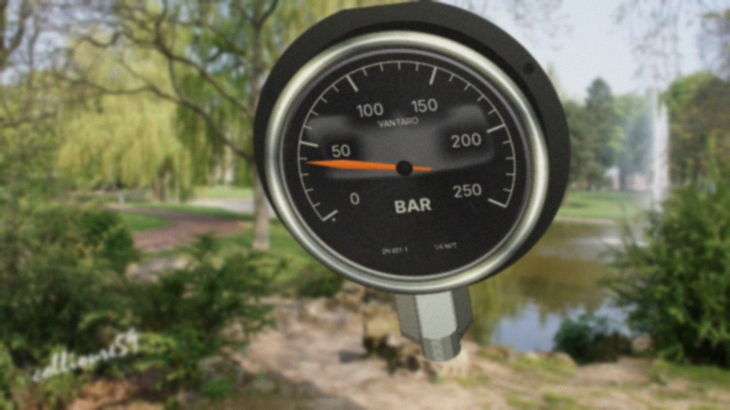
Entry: 40 bar
